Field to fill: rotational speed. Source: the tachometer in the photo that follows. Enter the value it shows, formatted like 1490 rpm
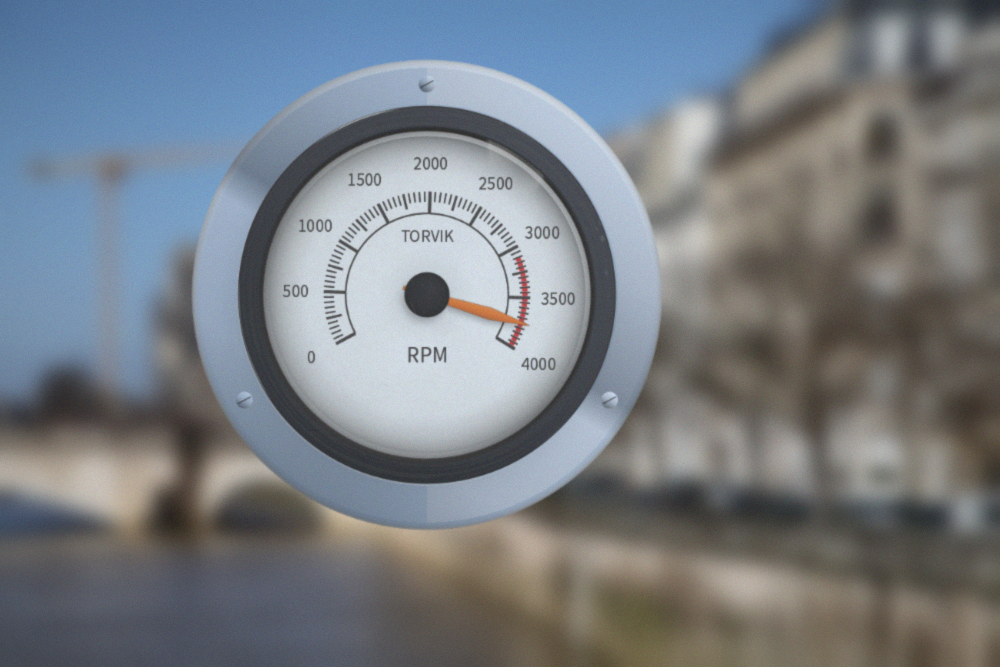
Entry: 3750 rpm
